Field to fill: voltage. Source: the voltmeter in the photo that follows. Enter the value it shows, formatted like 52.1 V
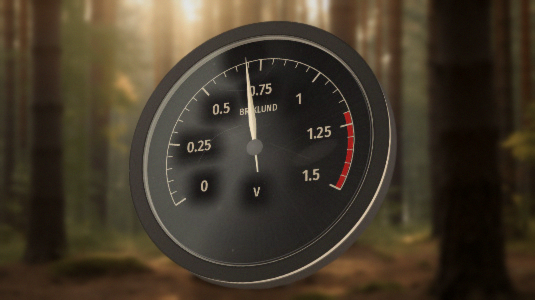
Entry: 0.7 V
